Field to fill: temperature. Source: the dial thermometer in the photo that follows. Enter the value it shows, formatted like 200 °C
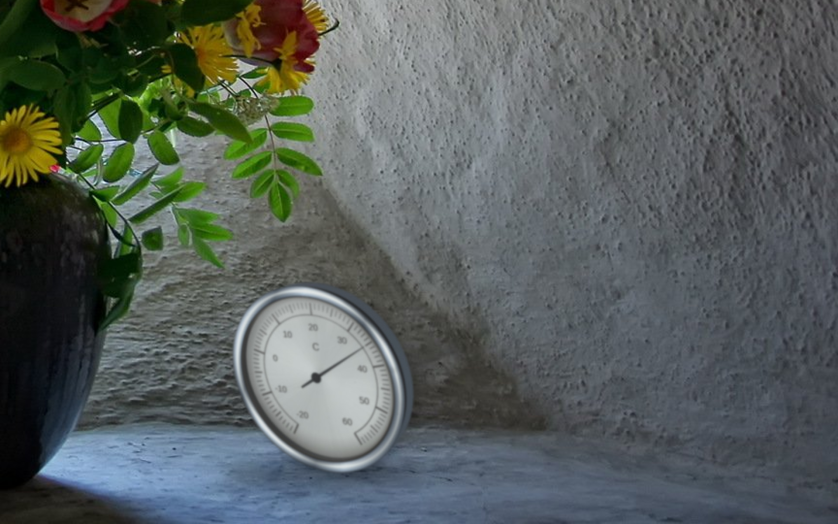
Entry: 35 °C
